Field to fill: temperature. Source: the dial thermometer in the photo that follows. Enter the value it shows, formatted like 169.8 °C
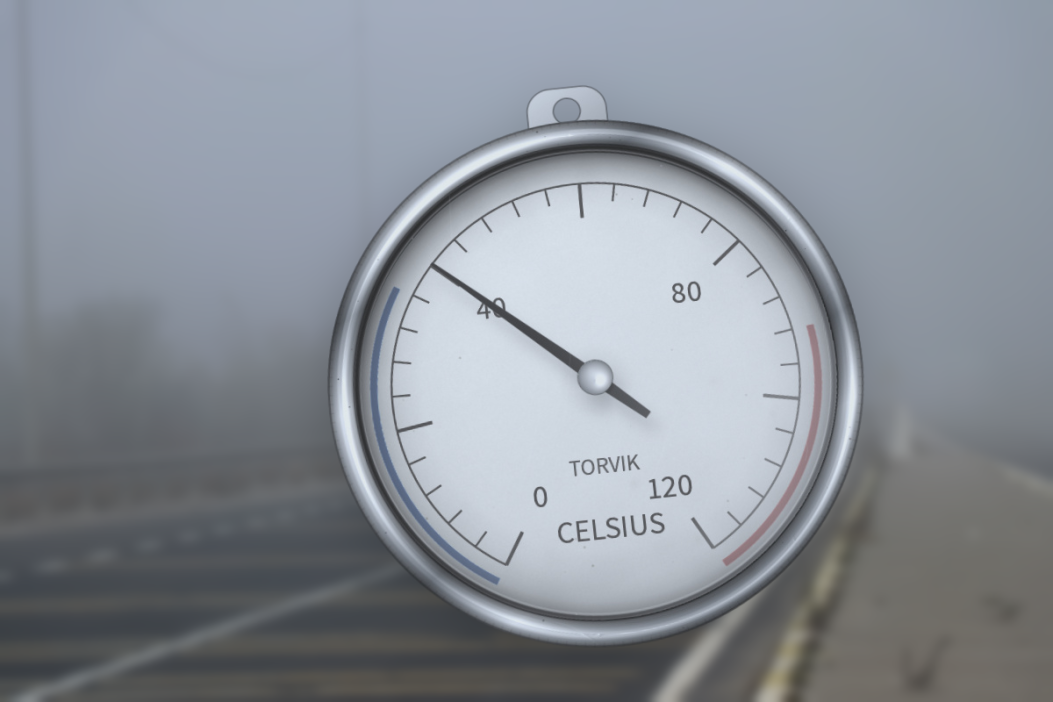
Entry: 40 °C
